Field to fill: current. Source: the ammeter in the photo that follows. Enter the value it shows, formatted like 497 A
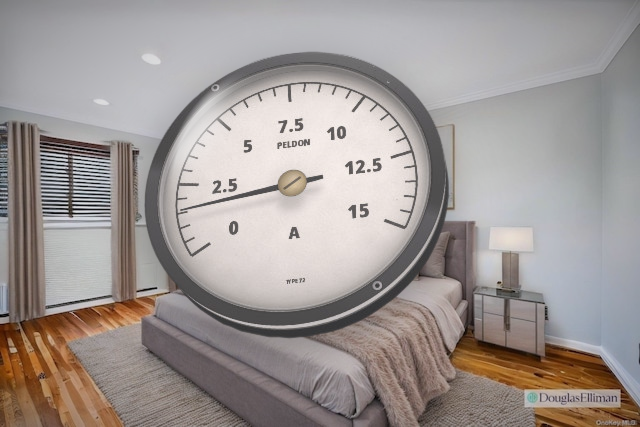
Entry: 1.5 A
